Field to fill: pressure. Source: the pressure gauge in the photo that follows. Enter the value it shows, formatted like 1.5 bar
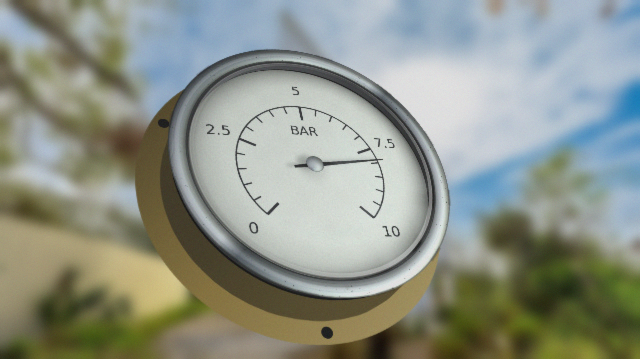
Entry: 8 bar
